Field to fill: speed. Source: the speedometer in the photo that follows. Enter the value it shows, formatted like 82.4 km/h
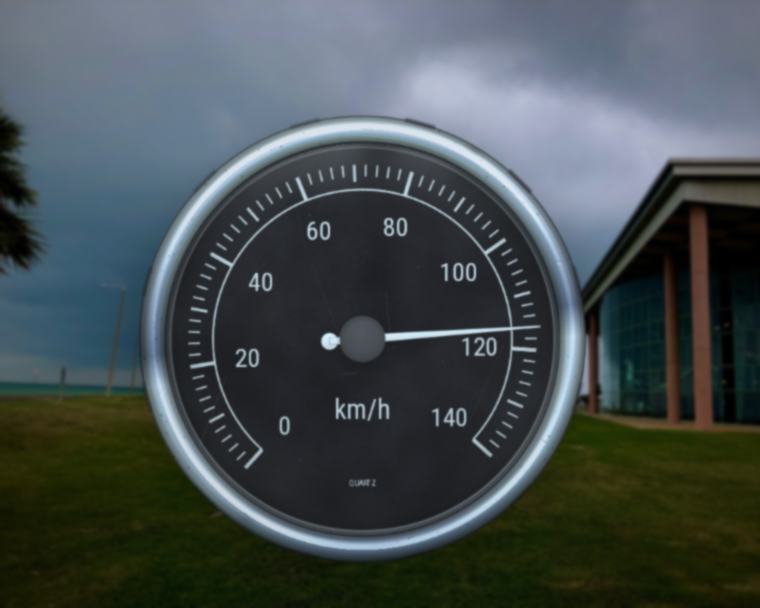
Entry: 116 km/h
